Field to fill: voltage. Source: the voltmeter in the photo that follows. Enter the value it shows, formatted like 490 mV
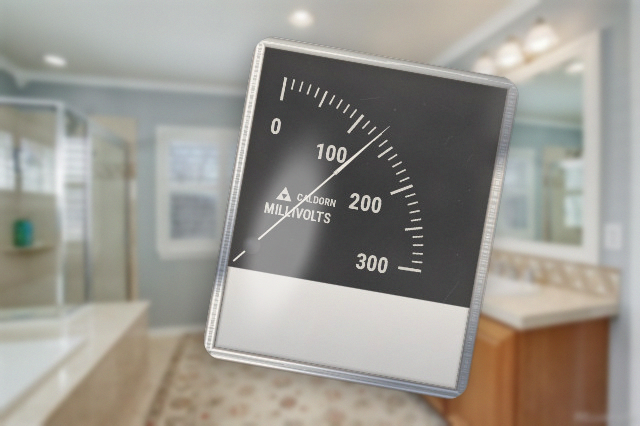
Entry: 130 mV
